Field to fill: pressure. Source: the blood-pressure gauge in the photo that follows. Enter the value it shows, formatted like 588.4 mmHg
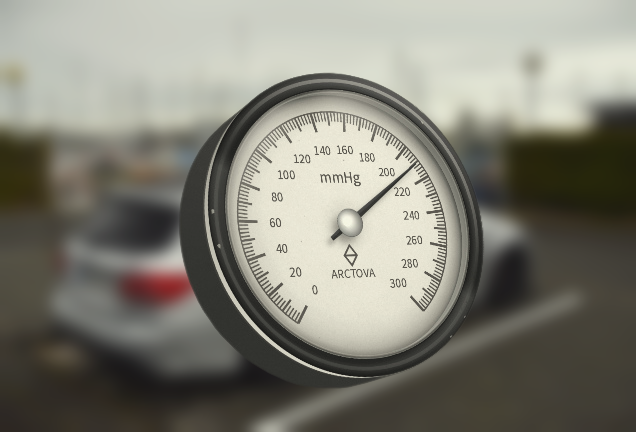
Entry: 210 mmHg
